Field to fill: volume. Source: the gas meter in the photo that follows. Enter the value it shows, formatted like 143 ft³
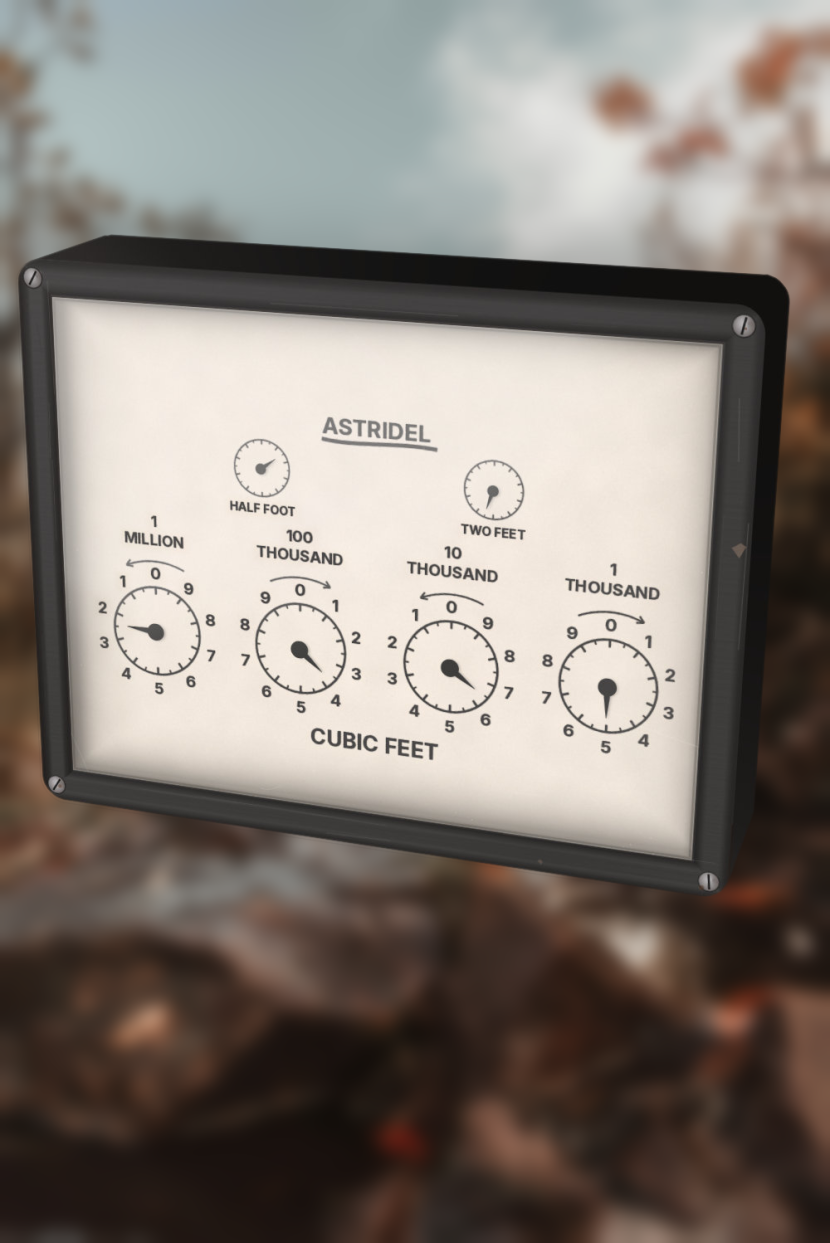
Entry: 236500 ft³
